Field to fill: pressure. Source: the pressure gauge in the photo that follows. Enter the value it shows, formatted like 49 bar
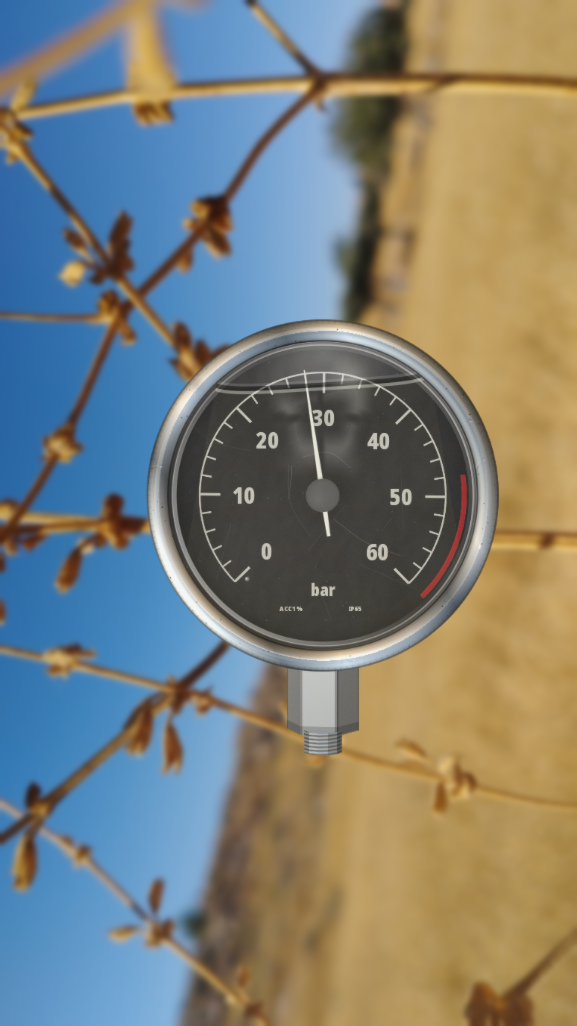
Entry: 28 bar
